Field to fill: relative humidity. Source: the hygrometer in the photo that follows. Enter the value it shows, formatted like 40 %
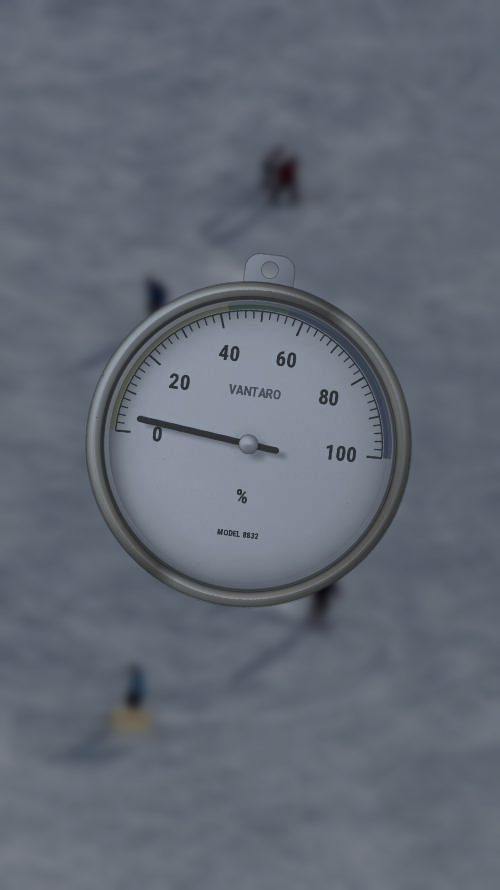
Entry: 4 %
